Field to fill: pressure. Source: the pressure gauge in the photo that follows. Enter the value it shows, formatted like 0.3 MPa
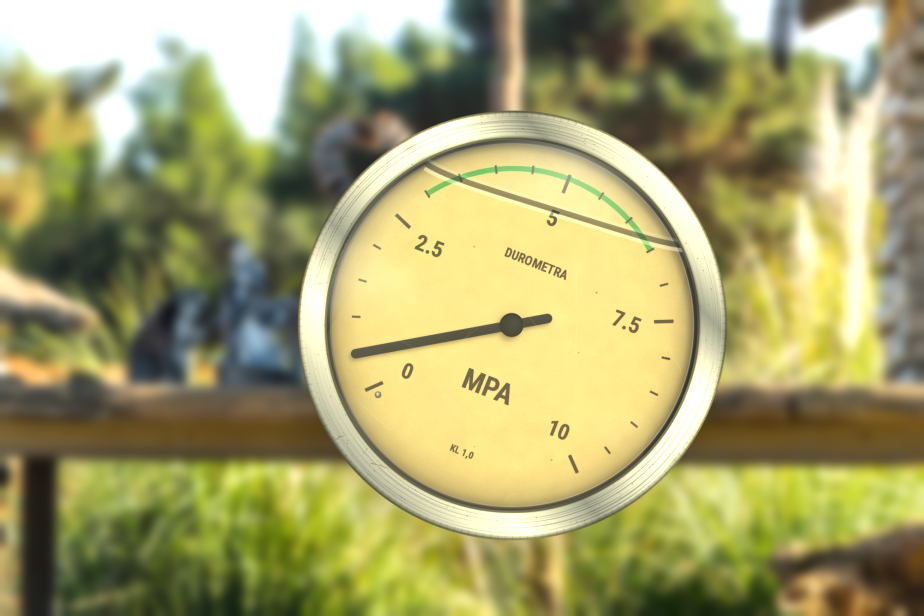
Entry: 0.5 MPa
